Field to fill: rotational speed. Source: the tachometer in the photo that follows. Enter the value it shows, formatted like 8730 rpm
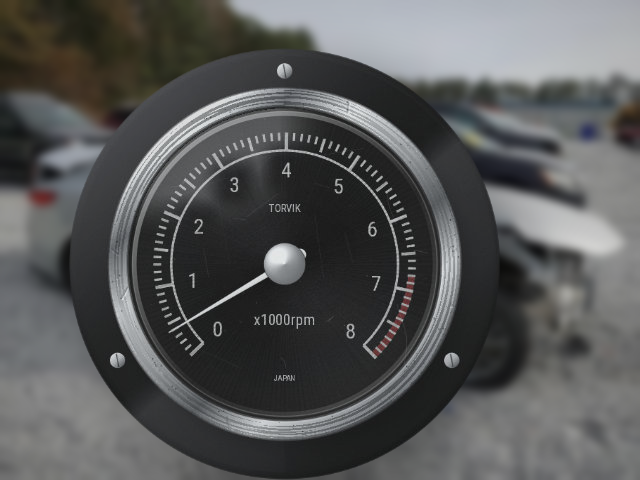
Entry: 400 rpm
